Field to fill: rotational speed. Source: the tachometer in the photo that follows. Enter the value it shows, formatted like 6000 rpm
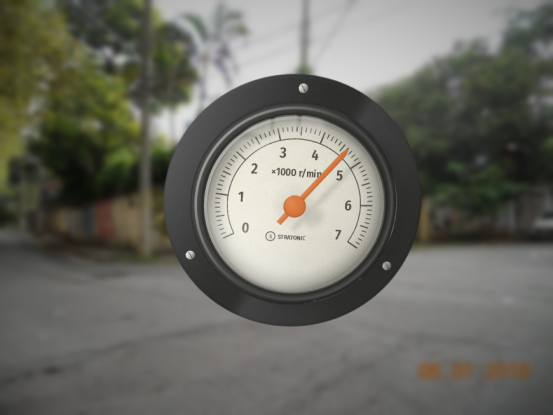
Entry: 4600 rpm
